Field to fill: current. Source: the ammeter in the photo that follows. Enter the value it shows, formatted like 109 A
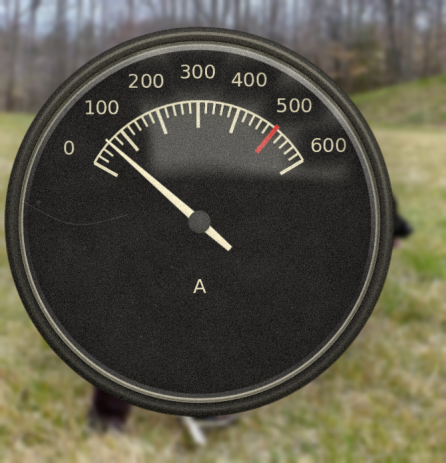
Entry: 60 A
